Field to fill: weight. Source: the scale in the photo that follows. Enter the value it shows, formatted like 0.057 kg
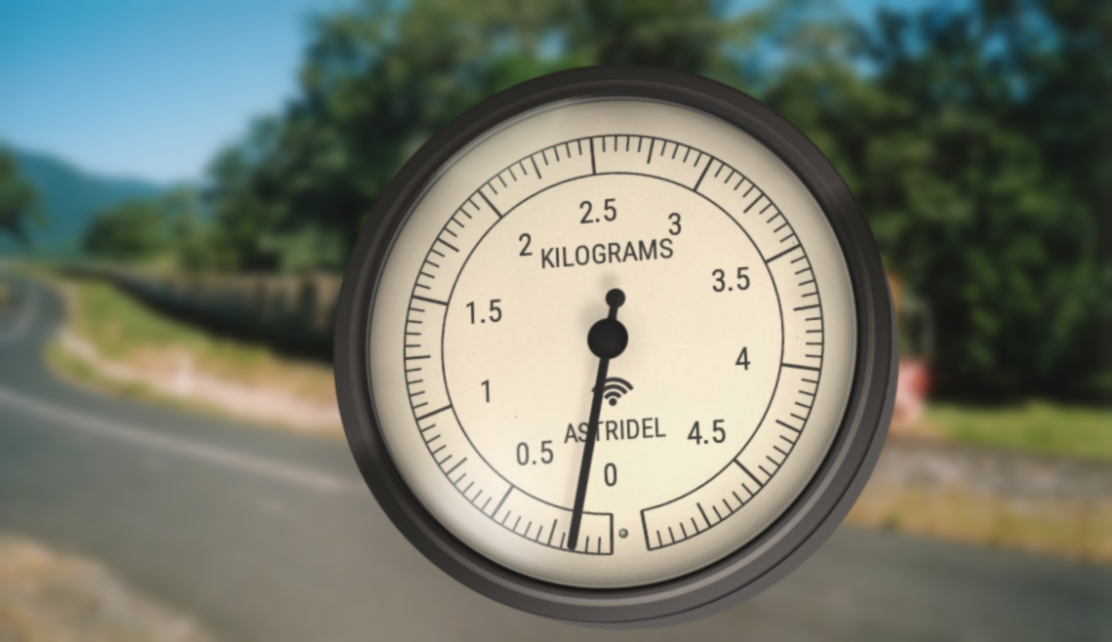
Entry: 0.15 kg
